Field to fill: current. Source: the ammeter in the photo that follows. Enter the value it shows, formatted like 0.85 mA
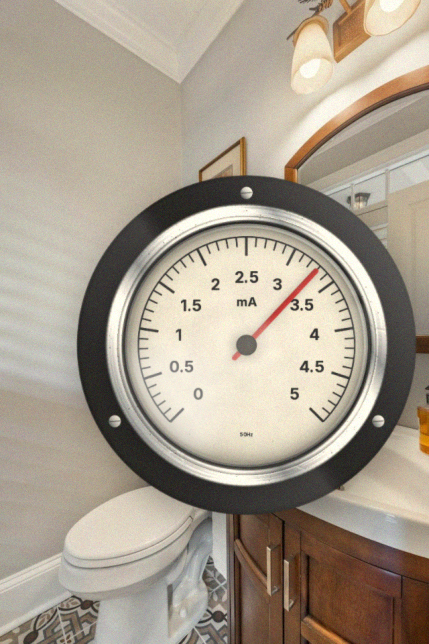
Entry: 3.3 mA
